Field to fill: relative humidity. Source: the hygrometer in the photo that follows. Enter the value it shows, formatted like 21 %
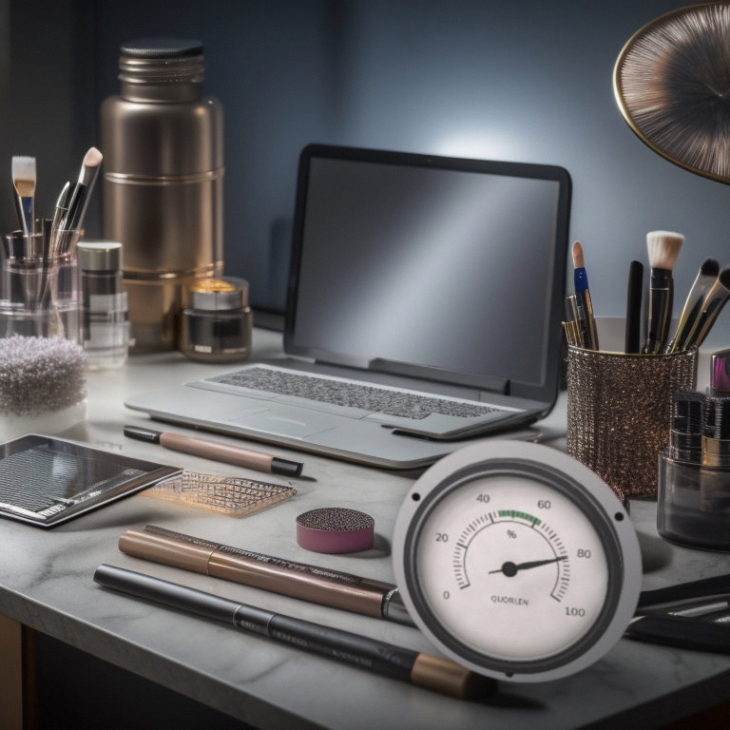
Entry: 80 %
